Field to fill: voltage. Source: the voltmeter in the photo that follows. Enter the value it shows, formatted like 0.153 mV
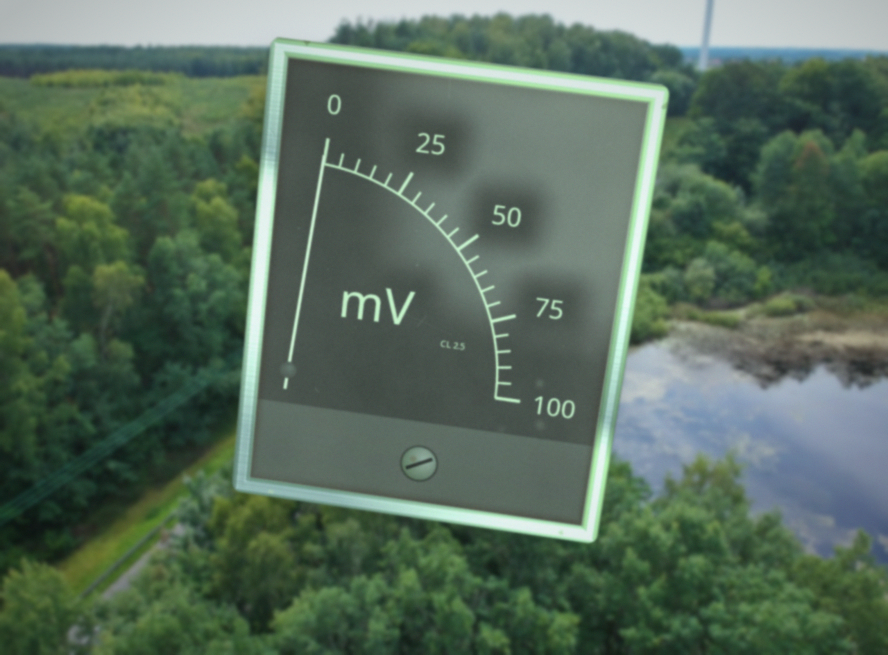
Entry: 0 mV
